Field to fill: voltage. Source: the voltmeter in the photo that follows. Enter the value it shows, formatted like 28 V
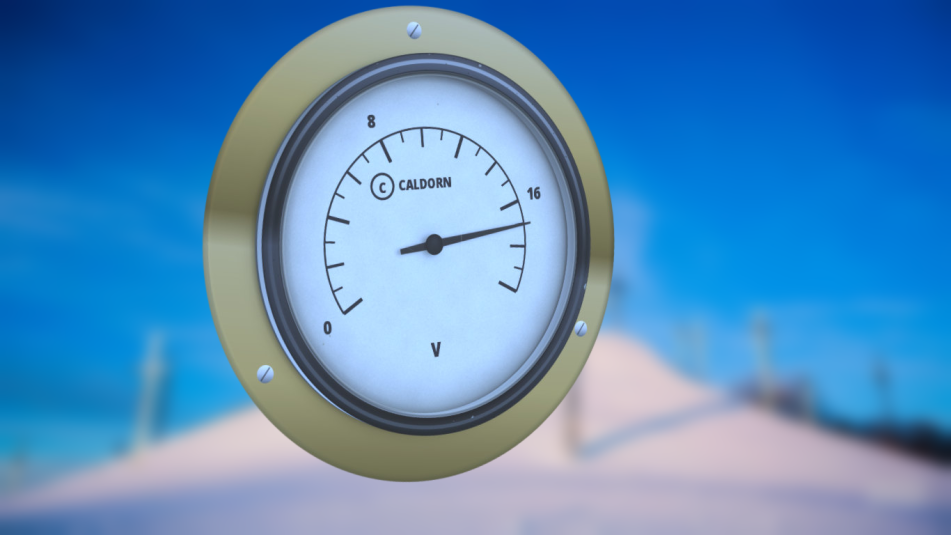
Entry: 17 V
